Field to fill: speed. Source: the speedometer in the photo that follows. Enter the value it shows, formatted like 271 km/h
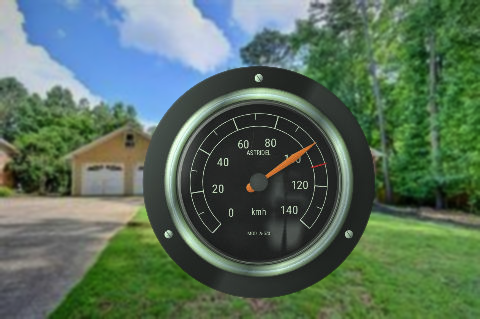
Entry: 100 km/h
